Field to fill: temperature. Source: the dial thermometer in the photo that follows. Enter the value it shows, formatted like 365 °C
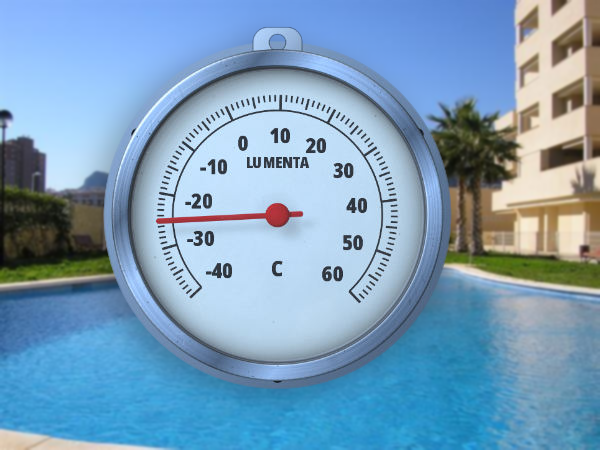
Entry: -25 °C
